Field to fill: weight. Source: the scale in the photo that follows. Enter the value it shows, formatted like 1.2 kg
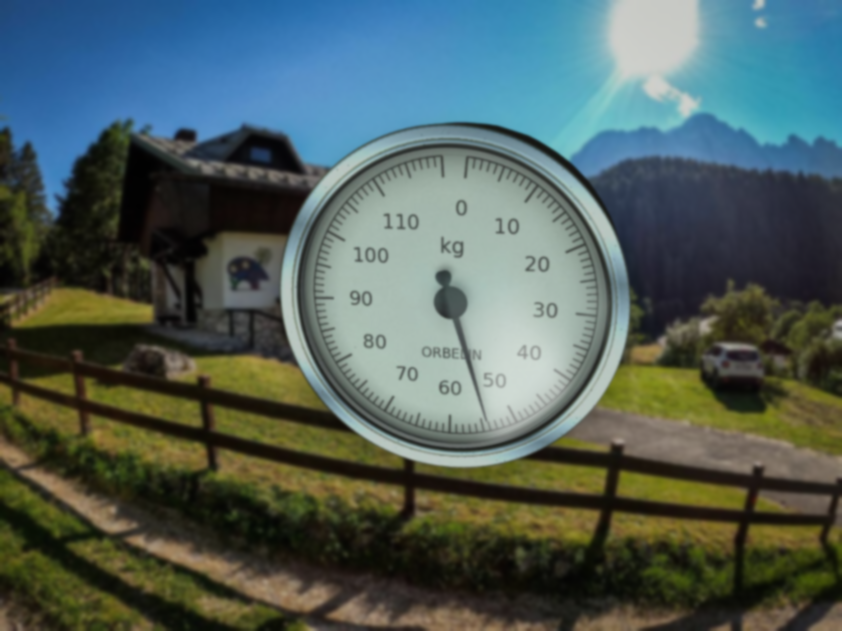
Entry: 54 kg
